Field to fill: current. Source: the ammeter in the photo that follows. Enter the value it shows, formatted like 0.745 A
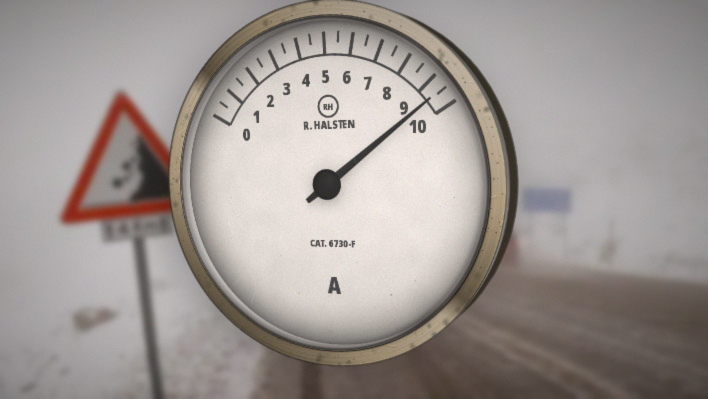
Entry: 9.5 A
